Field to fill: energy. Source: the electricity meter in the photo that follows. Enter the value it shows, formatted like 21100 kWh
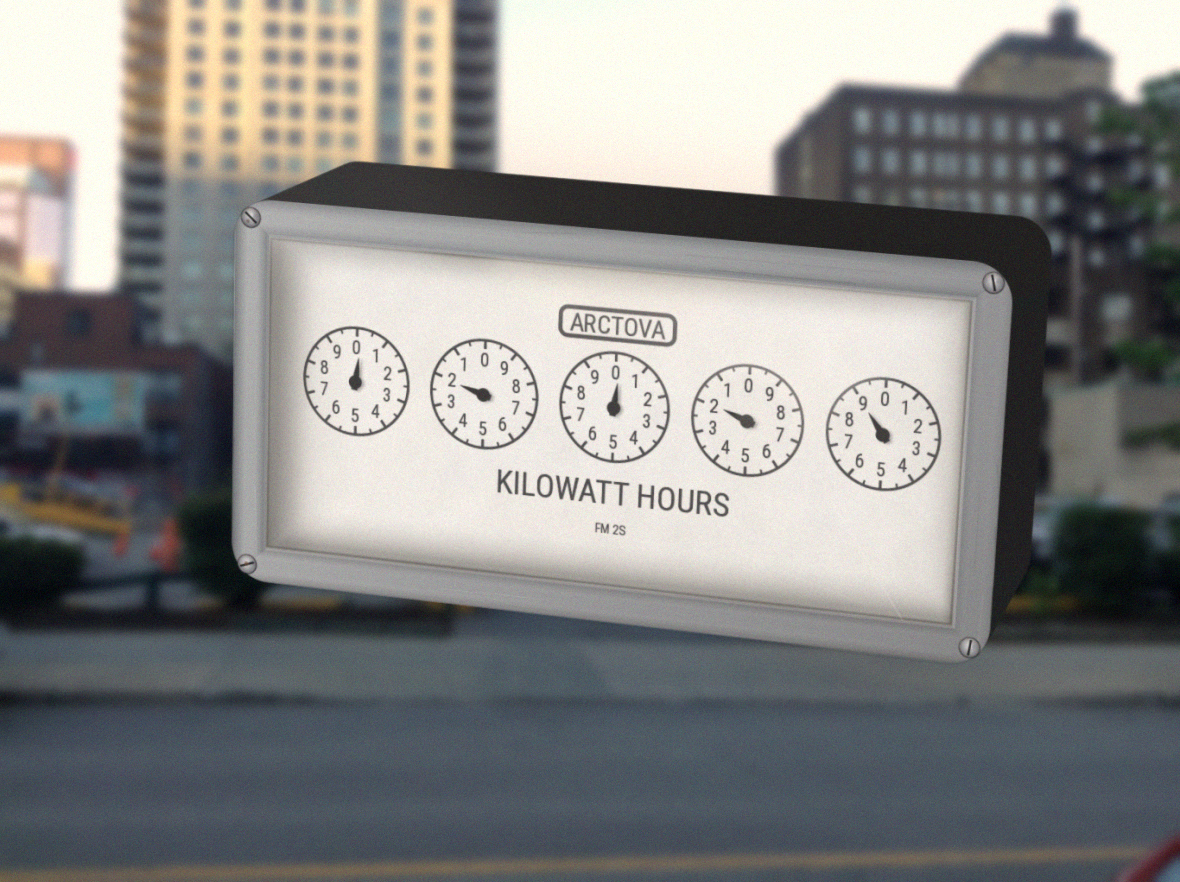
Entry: 2019 kWh
